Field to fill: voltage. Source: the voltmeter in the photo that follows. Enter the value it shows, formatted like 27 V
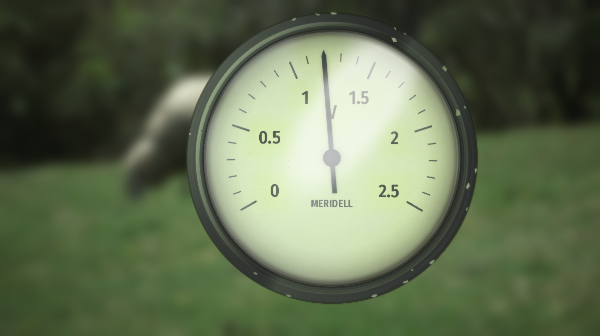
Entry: 1.2 V
